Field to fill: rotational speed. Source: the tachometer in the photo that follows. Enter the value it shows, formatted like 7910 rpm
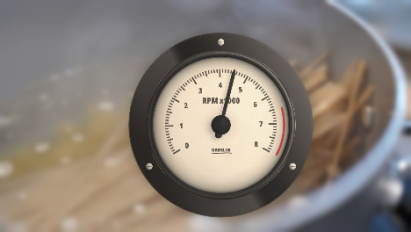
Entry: 4500 rpm
